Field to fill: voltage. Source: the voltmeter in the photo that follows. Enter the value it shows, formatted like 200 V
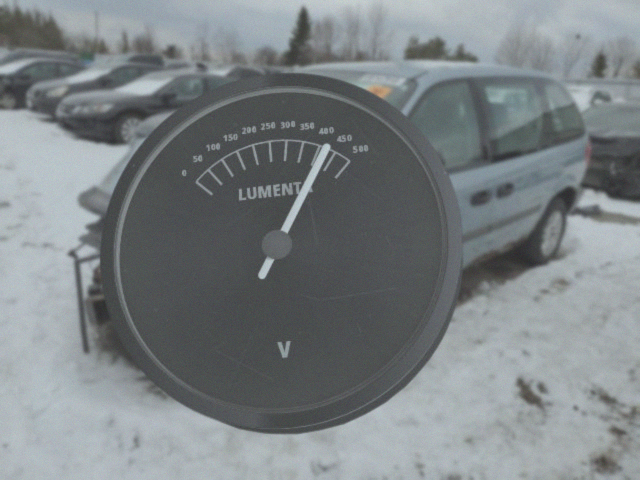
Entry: 425 V
